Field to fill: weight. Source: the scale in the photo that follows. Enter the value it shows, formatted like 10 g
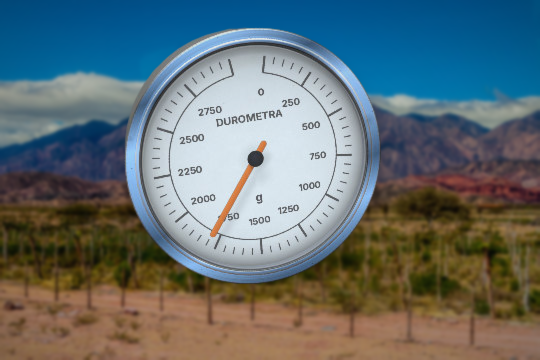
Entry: 1800 g
